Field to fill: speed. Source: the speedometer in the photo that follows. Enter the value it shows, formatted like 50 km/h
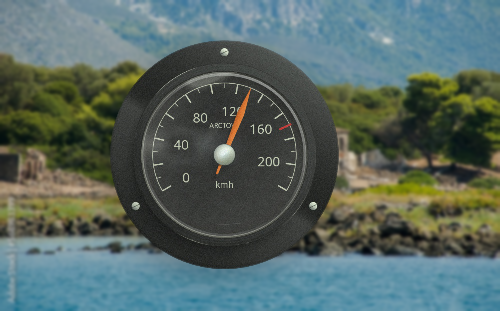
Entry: 130 km/h
